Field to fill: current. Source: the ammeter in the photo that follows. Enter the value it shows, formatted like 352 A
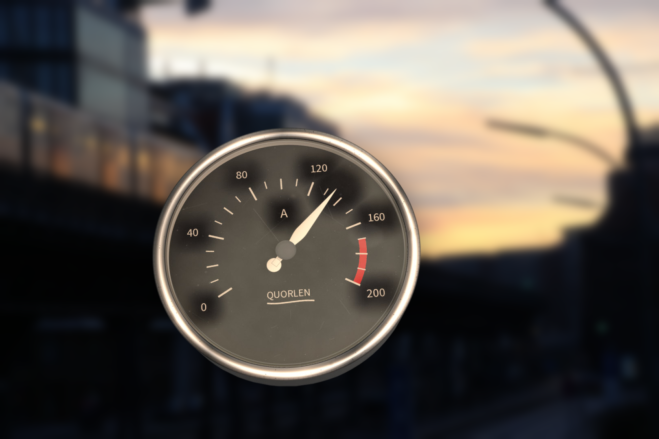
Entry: 135 A
